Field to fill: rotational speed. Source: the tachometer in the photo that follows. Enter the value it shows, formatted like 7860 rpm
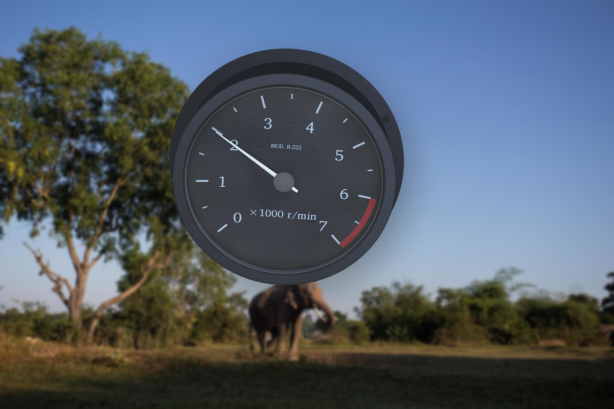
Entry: 2000 rpm
